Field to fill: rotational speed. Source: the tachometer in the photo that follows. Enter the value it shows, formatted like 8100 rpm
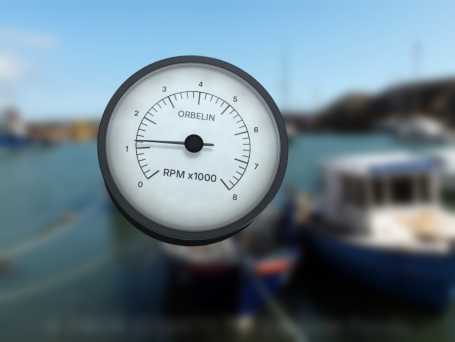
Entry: 1200 rpm
